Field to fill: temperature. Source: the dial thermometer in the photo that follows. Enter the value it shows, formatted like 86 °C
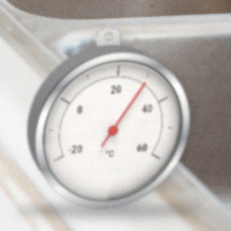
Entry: 30 °C
